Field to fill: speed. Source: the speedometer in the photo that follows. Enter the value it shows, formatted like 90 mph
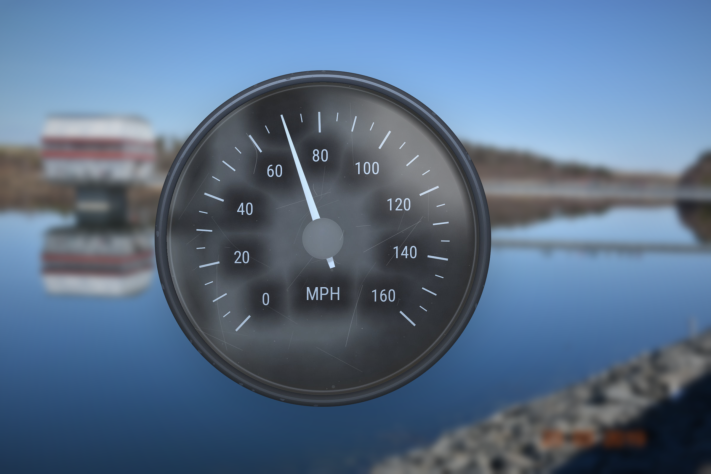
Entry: 70 mph
